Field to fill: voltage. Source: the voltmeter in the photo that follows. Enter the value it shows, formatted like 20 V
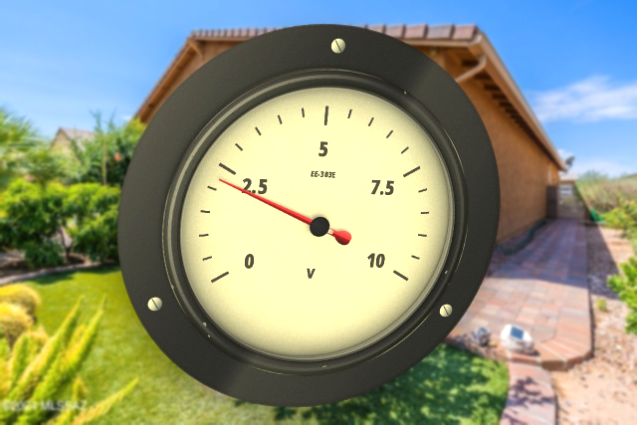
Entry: 2.25 V
